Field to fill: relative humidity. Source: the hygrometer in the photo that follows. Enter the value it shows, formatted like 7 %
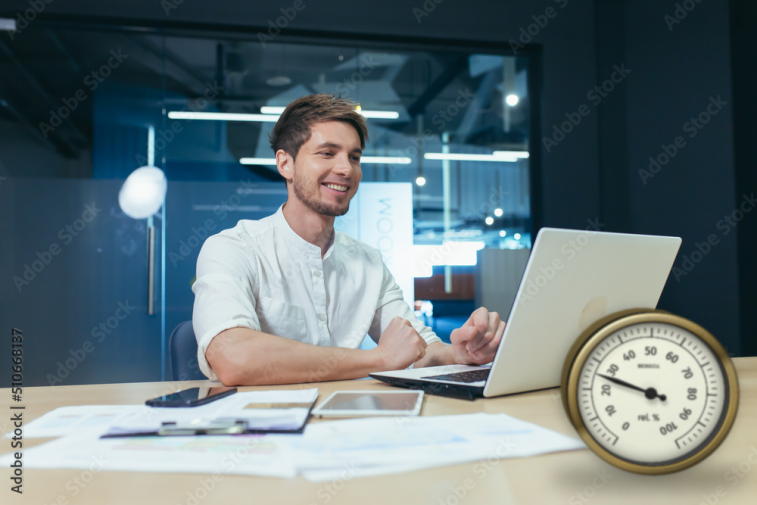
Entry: 26 %
